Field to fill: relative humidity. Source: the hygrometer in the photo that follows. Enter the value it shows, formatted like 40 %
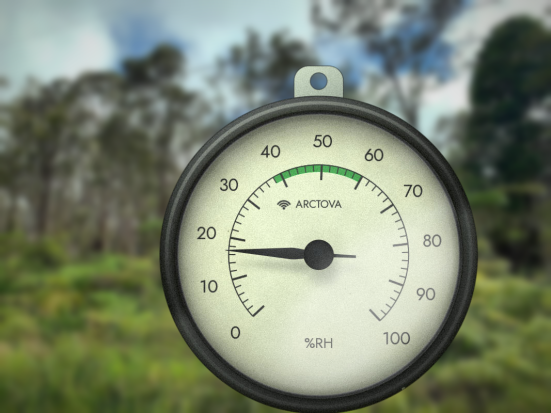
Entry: 17 %
